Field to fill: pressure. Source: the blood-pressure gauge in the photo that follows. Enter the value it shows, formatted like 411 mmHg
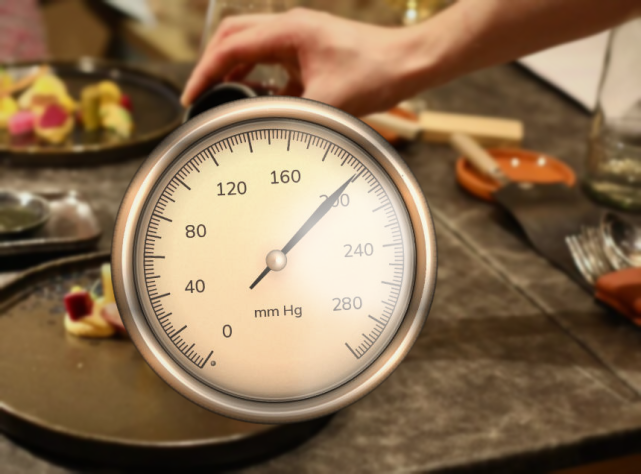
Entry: 198 mmHg
